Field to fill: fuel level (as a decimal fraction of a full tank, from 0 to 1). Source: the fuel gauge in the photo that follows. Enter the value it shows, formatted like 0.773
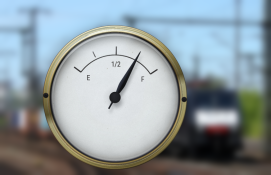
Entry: 0.75
